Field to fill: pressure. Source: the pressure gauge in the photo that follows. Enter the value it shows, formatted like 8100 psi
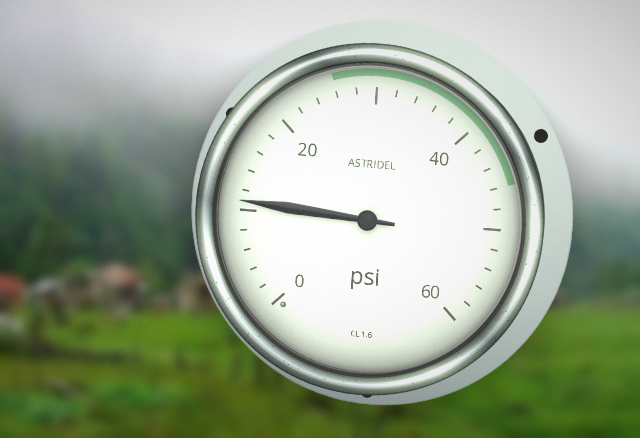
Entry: 11 psi
